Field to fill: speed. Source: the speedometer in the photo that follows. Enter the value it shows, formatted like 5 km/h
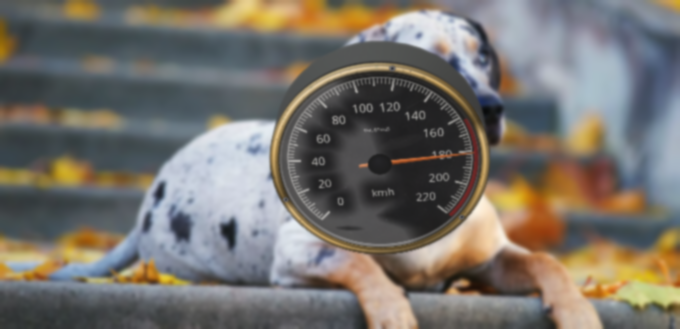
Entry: 180 km/h
